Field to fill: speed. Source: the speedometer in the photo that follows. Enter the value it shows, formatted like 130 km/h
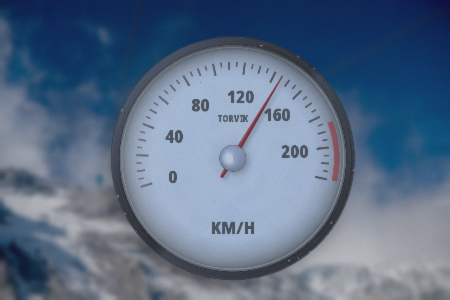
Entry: 145 km/h
